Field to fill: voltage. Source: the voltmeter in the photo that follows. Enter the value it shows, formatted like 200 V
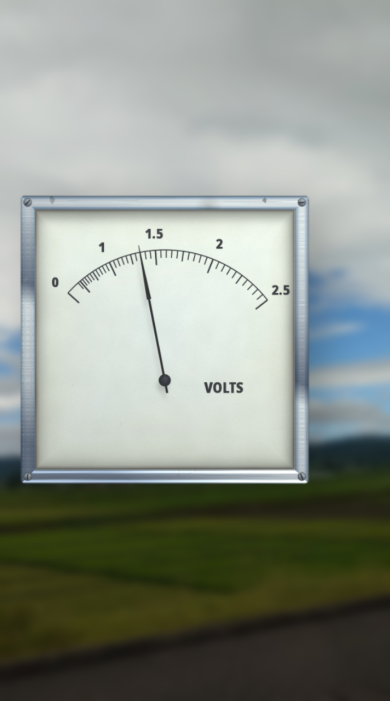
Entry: 1.35 V
